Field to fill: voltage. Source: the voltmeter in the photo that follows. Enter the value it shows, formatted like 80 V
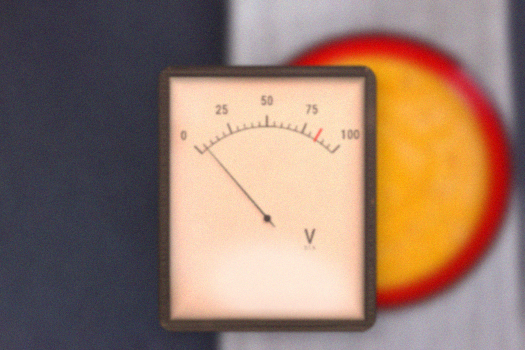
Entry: 5 V
